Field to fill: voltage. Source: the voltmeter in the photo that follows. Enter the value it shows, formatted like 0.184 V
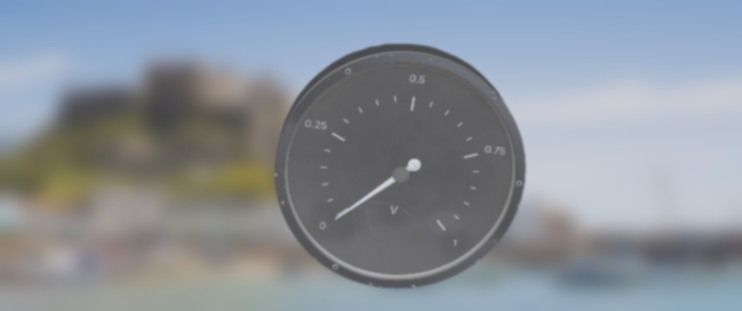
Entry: 0 V
